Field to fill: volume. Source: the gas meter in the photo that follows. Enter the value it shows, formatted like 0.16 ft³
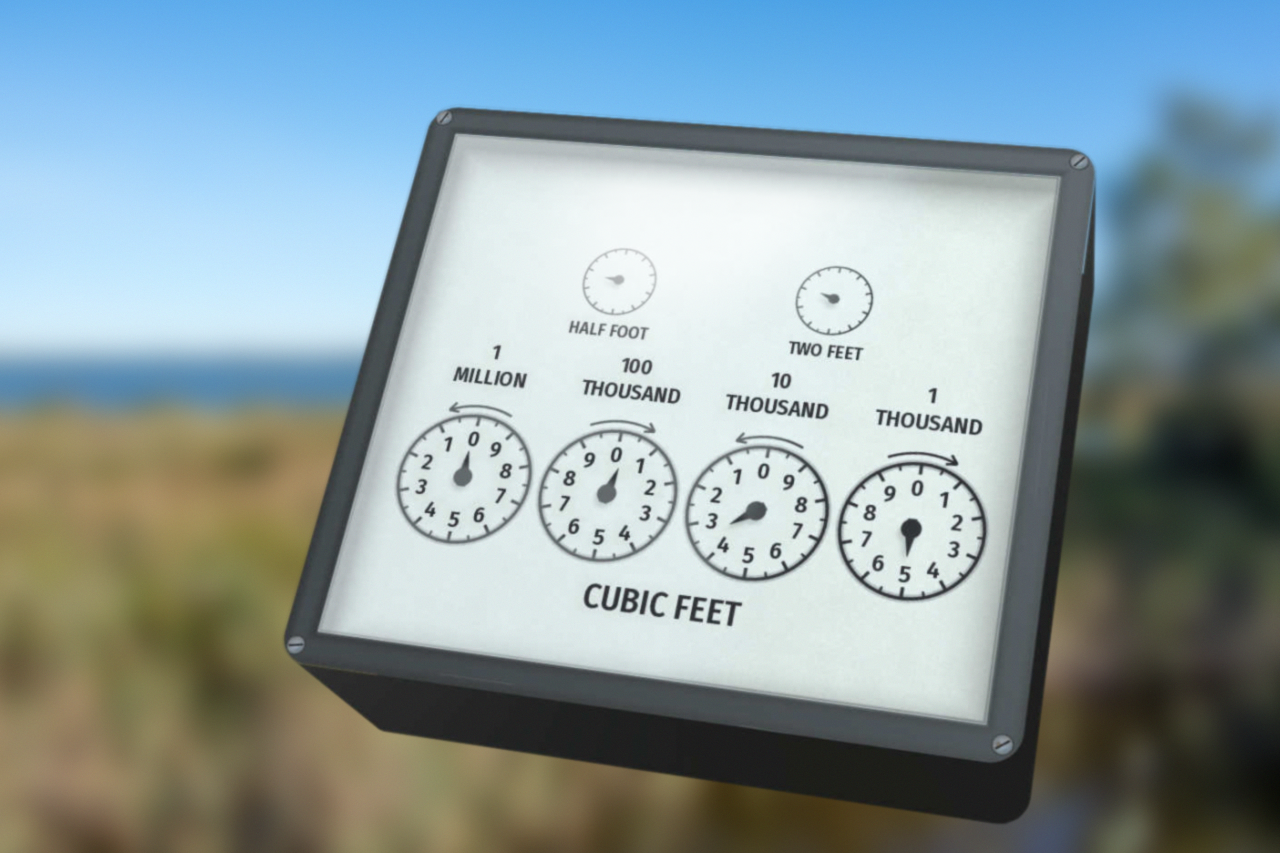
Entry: 3500 ft³
